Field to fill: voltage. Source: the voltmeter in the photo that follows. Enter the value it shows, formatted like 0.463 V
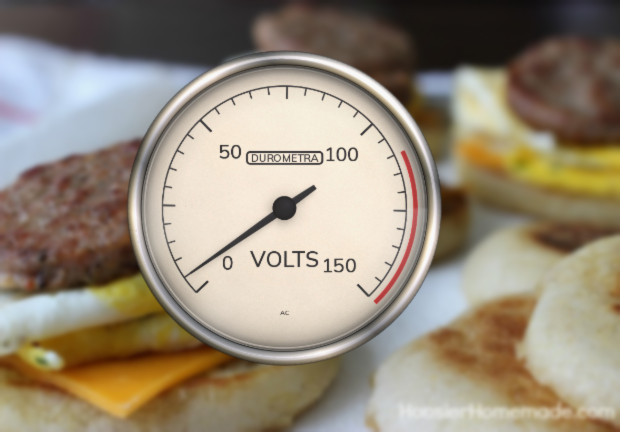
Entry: 5 V
